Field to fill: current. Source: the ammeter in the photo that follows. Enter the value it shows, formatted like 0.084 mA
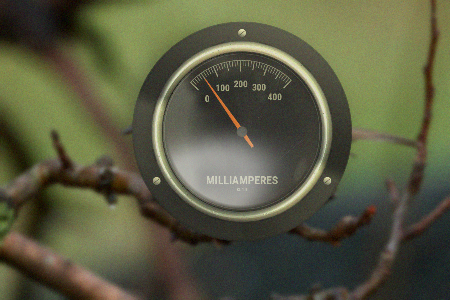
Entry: 50 mA
